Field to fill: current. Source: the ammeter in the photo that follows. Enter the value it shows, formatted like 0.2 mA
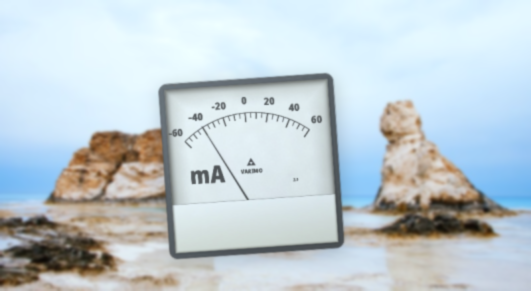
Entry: -40 mA
